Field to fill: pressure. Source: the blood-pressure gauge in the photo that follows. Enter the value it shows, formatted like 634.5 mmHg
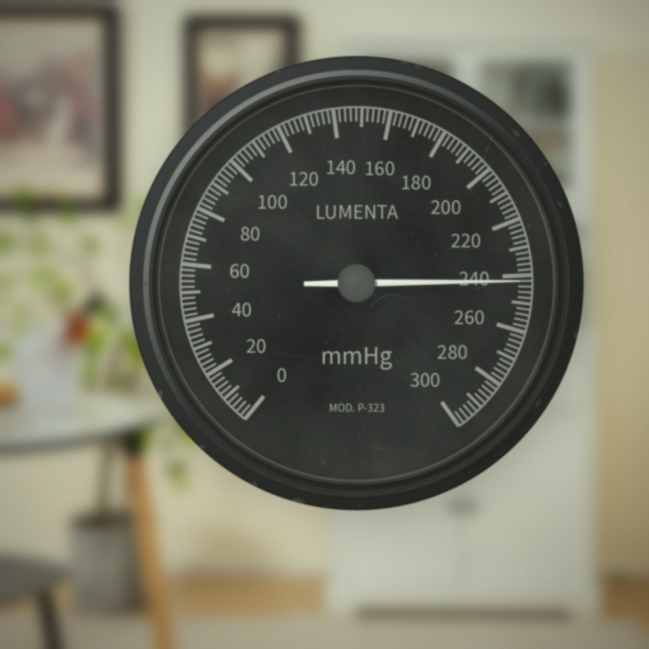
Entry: 242 mmHg
